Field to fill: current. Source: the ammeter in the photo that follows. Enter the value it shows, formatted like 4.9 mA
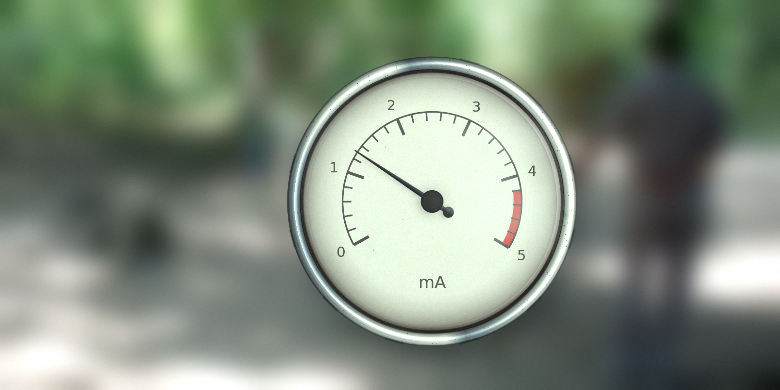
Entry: 1.3 mA
